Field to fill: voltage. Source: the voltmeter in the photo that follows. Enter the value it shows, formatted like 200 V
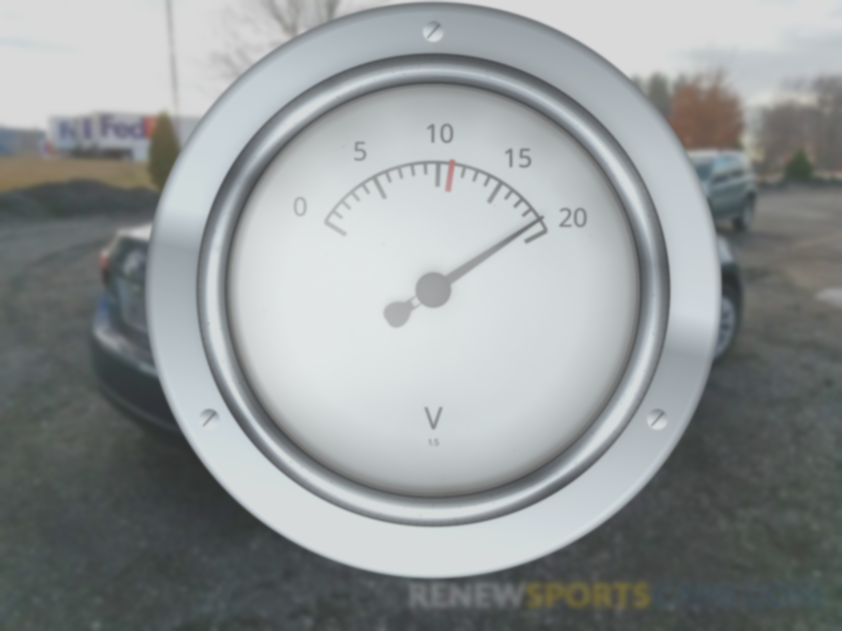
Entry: 19 V
